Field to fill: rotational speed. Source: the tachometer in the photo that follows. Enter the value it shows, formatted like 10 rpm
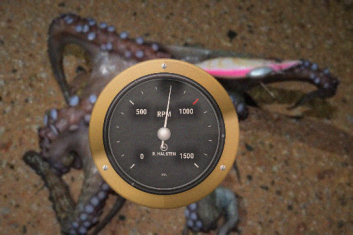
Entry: 800 rpm
